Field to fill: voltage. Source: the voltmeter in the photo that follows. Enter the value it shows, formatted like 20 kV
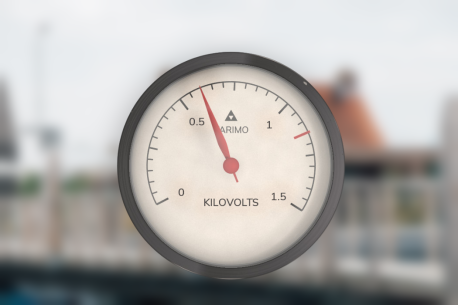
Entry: 0.6 kV
